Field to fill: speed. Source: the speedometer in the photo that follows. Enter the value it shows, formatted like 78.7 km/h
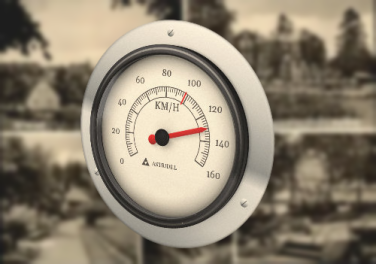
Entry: 130 km/h
